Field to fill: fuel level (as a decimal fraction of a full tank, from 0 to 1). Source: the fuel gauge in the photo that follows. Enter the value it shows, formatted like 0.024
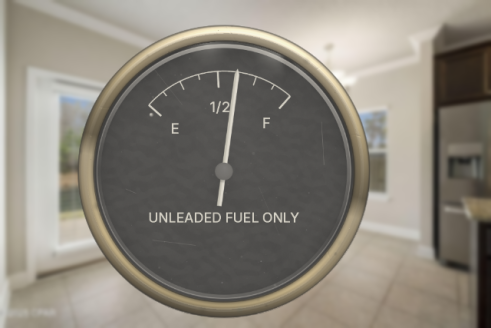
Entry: 0.625
